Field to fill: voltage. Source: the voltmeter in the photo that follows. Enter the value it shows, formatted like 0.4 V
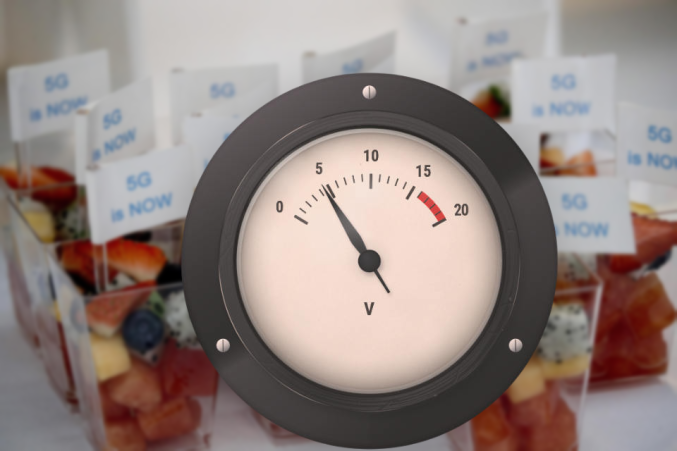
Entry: 4.5 V
